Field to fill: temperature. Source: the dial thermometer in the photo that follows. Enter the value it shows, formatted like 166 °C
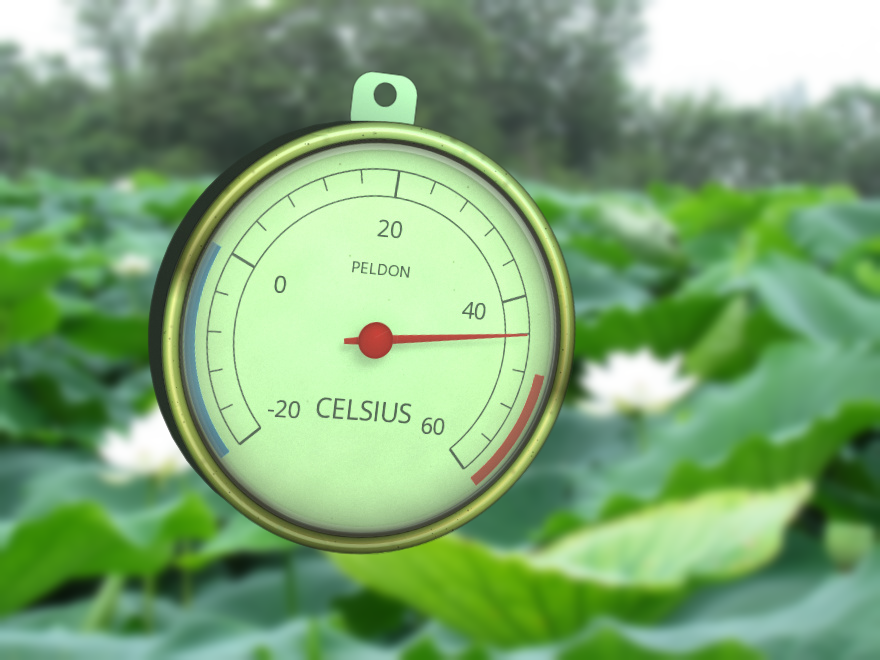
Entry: 44 °C
